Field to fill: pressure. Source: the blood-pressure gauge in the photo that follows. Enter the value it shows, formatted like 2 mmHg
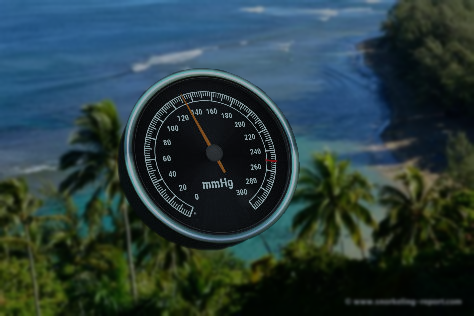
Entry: 130 mmHg
